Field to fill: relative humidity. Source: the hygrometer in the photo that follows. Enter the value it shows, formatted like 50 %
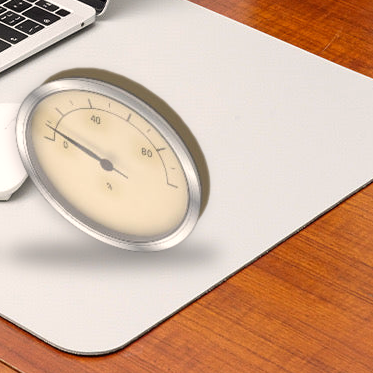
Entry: 10 %
